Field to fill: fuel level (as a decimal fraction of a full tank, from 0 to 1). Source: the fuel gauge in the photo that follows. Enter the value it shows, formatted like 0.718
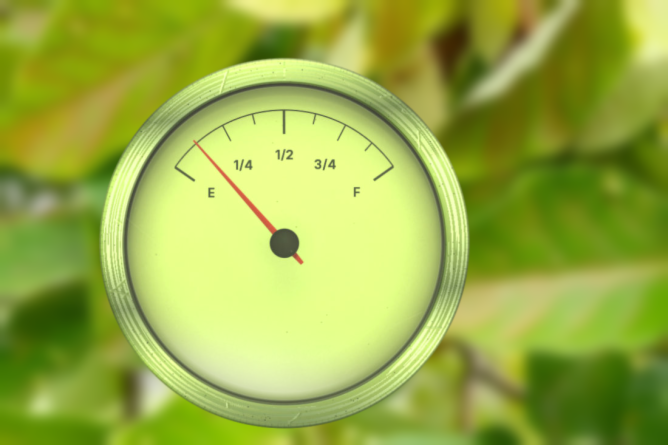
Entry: 0.125
